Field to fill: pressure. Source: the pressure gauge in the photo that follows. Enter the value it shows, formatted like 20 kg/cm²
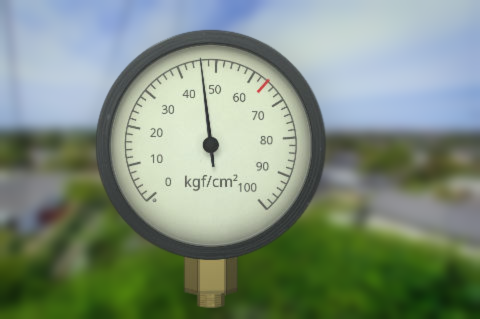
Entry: 46 kg/cm²
